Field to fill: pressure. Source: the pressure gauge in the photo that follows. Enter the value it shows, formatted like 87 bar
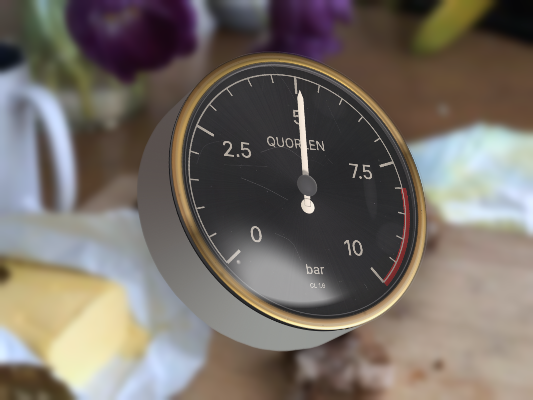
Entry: 5 bar
